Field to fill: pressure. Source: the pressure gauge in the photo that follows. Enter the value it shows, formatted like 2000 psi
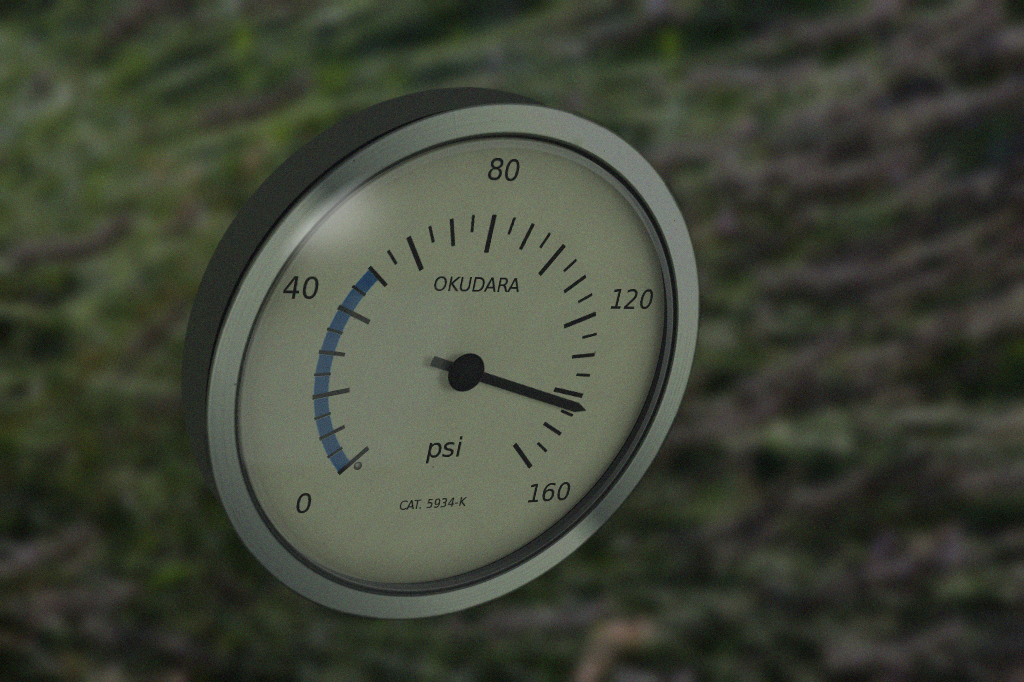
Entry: 142.5 psi
